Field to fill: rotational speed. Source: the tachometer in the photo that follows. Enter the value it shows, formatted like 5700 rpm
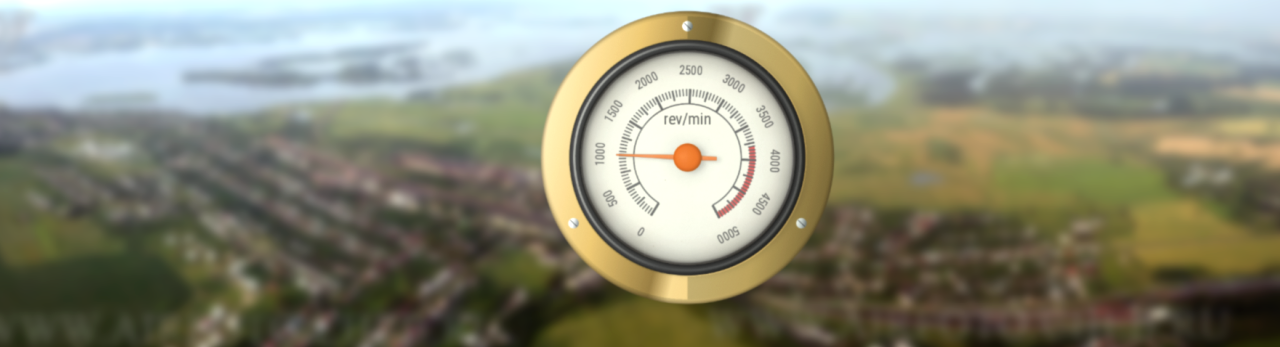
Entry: 1000 rpm
